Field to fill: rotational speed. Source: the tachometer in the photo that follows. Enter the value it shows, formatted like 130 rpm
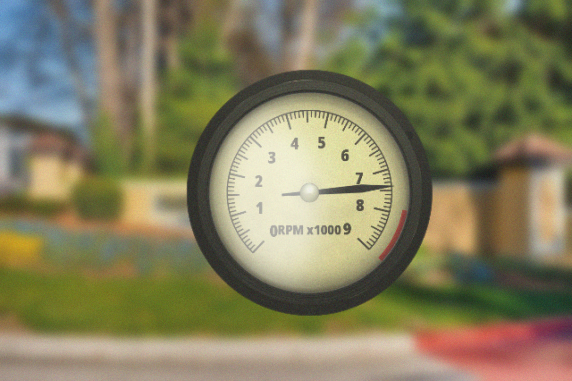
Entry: 7400 rpm
